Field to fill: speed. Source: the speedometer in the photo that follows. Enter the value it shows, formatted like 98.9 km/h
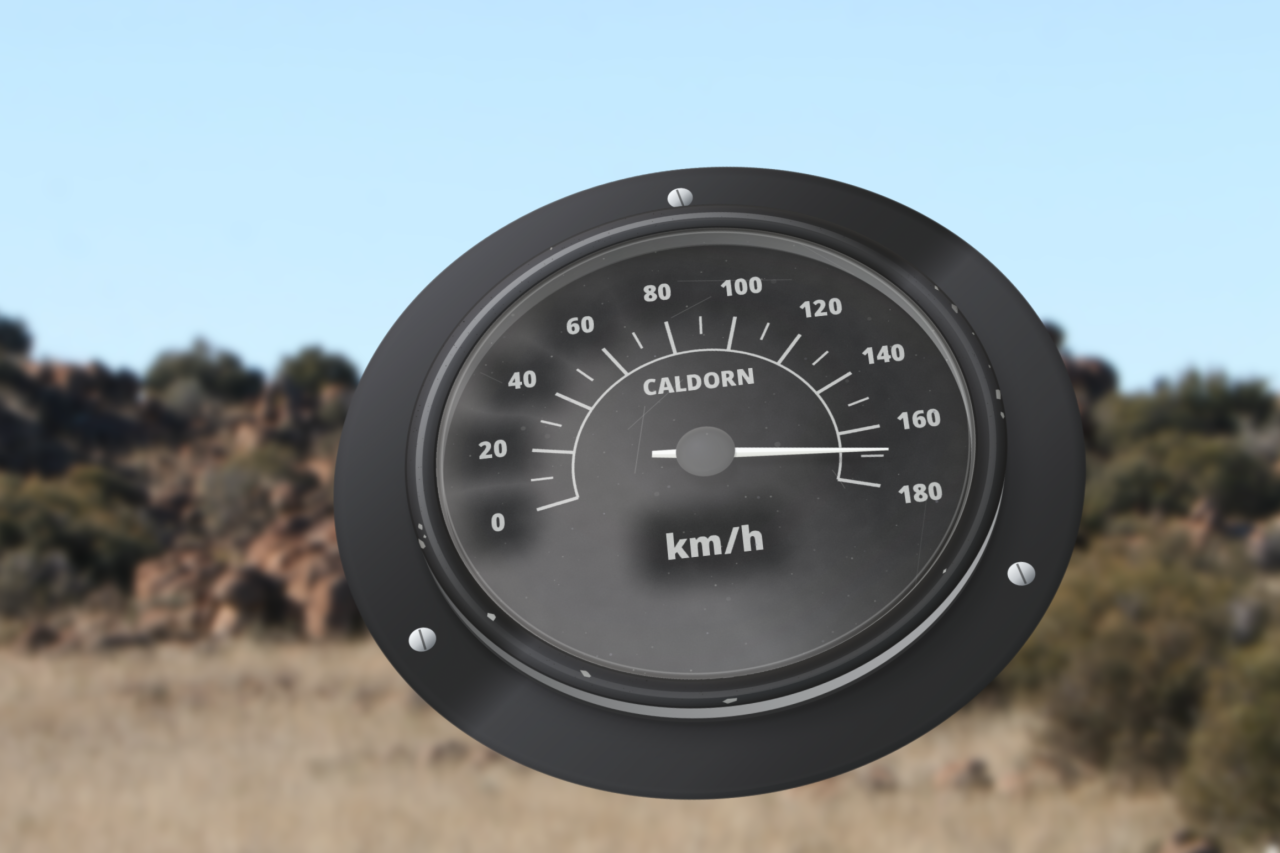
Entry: 170 km/h
